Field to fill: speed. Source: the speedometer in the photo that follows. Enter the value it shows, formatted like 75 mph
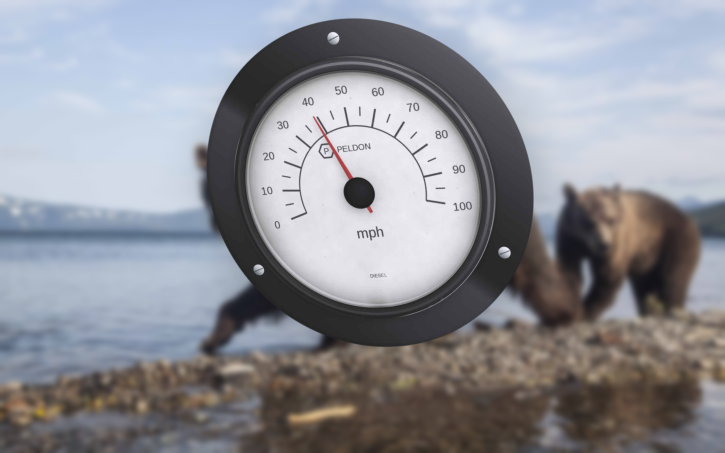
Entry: 40 mph
